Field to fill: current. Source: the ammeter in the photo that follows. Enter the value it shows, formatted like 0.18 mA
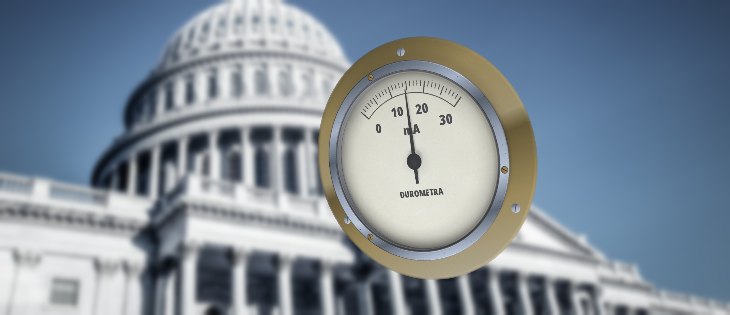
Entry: 15 mA
